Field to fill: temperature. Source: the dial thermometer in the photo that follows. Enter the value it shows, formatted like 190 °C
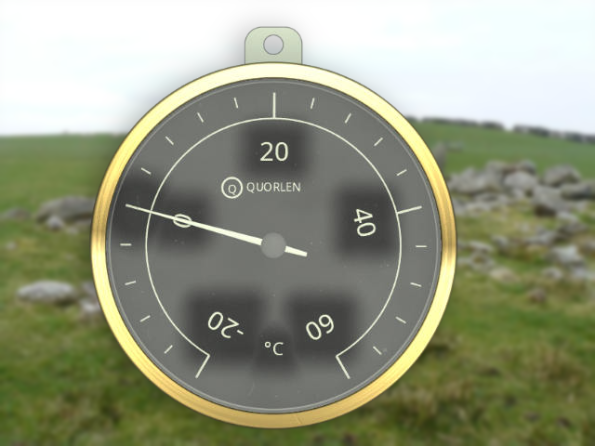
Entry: 0 °C
